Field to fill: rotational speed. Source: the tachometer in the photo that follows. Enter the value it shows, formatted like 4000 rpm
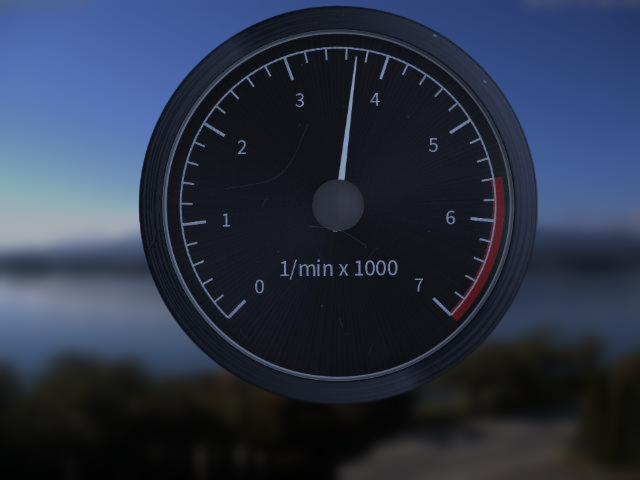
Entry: 3700 rpm
